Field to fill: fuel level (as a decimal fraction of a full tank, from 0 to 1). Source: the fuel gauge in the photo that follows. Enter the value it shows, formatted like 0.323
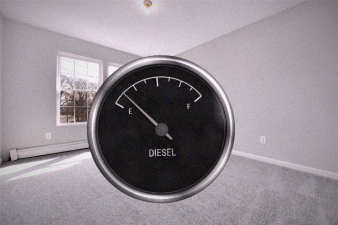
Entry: 0.125
